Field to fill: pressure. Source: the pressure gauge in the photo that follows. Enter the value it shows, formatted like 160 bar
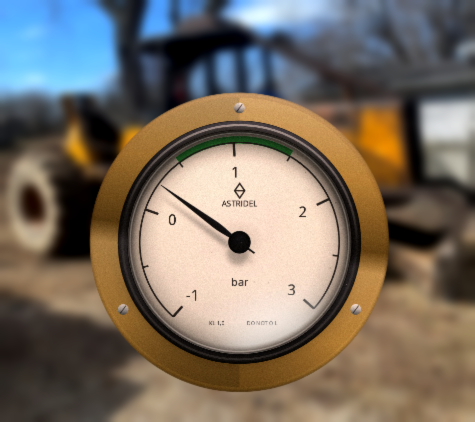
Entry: 0.25 bar
